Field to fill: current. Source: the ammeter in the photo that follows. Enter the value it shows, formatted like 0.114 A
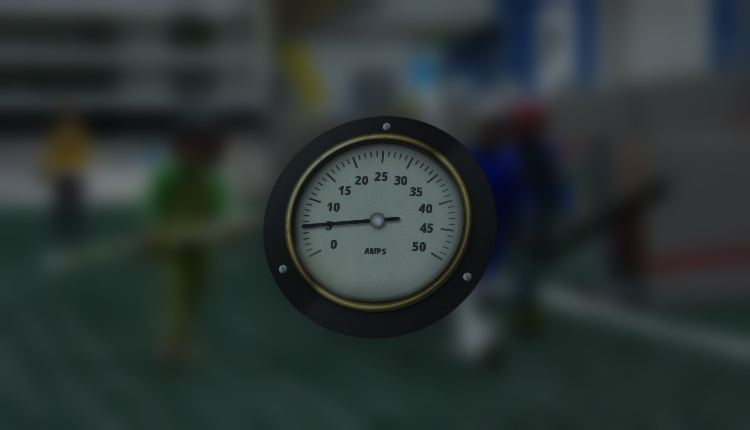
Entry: 5 A
